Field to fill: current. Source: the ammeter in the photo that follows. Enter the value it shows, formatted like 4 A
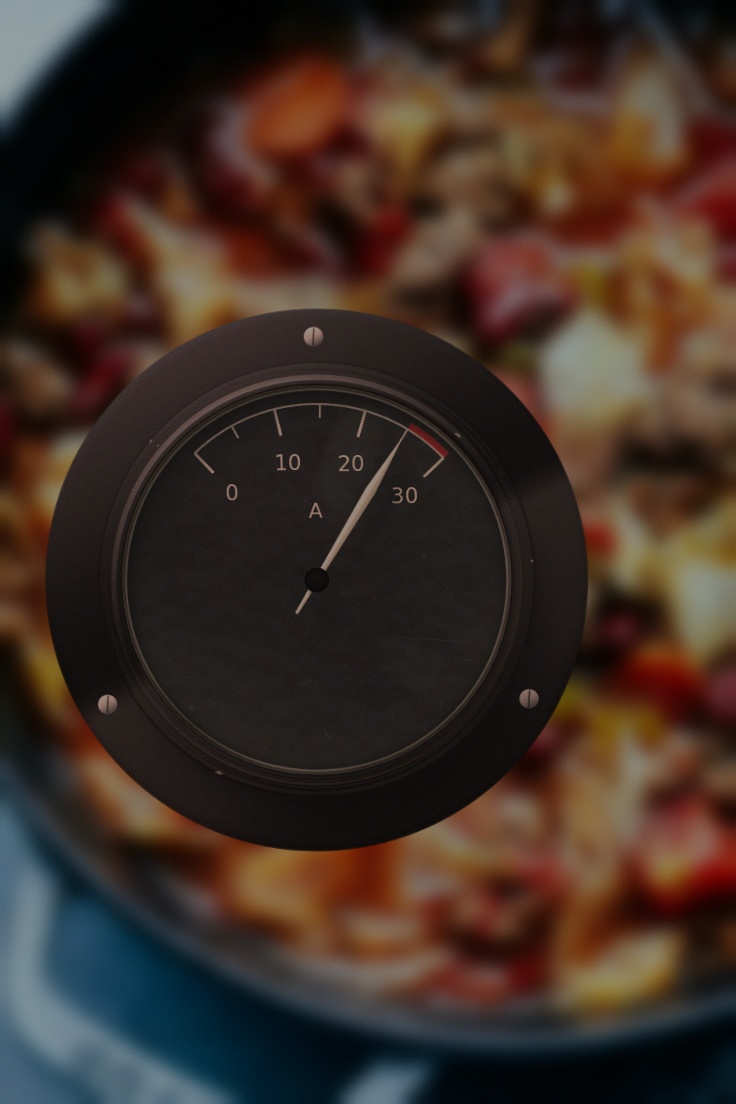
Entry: 25 A
